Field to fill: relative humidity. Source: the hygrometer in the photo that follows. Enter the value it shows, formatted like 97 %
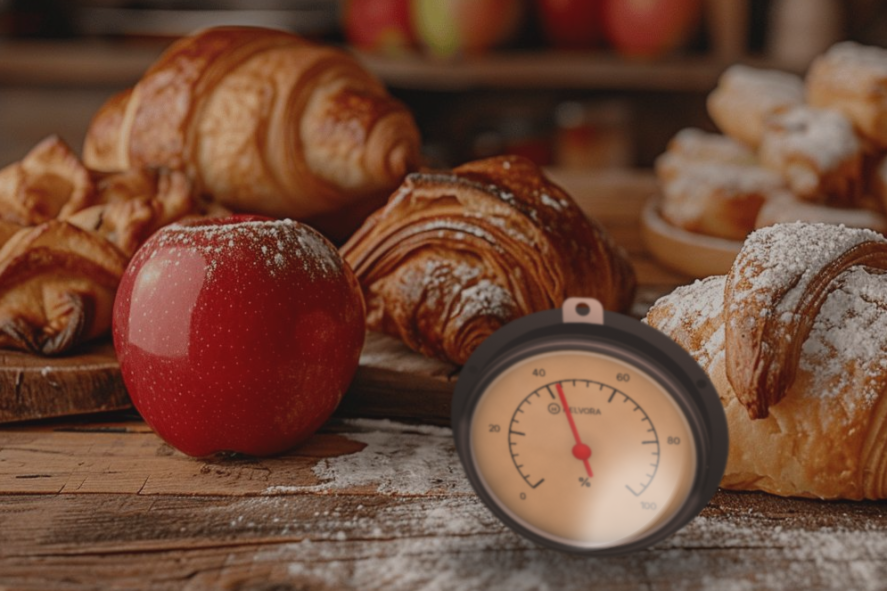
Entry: 44 %
